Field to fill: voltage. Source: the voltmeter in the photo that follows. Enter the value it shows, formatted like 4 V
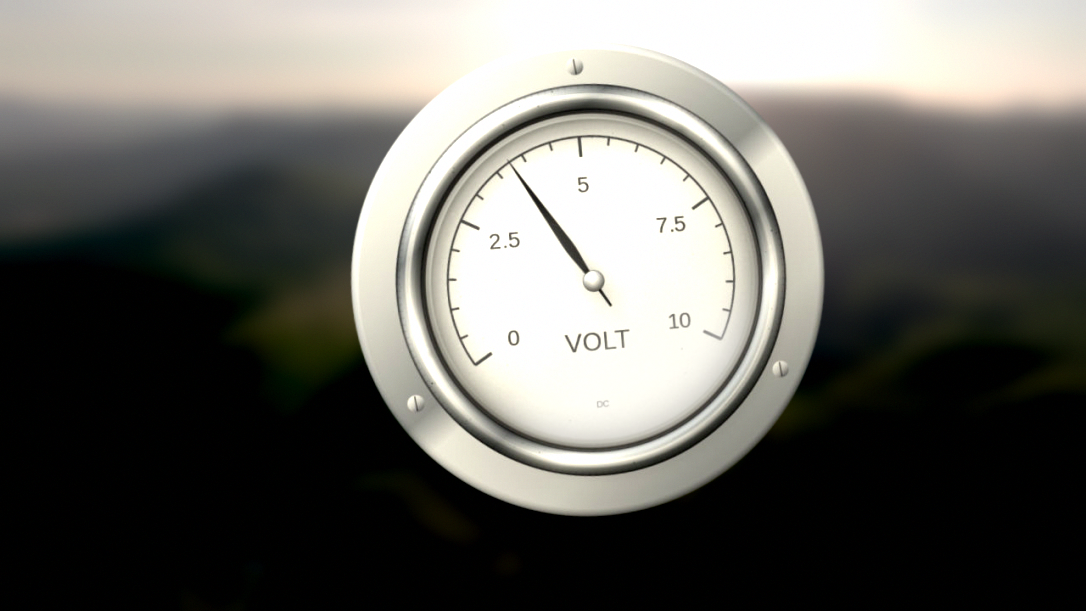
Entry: 3.75 V
